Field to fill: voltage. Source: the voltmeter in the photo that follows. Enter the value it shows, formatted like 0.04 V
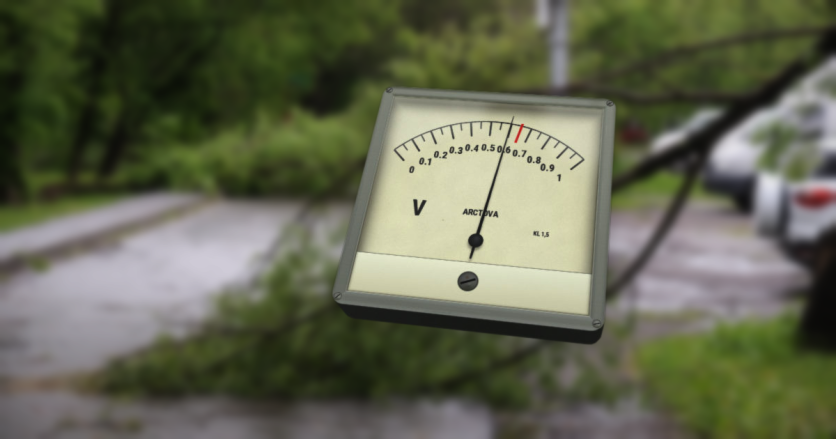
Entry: 0.6 V
